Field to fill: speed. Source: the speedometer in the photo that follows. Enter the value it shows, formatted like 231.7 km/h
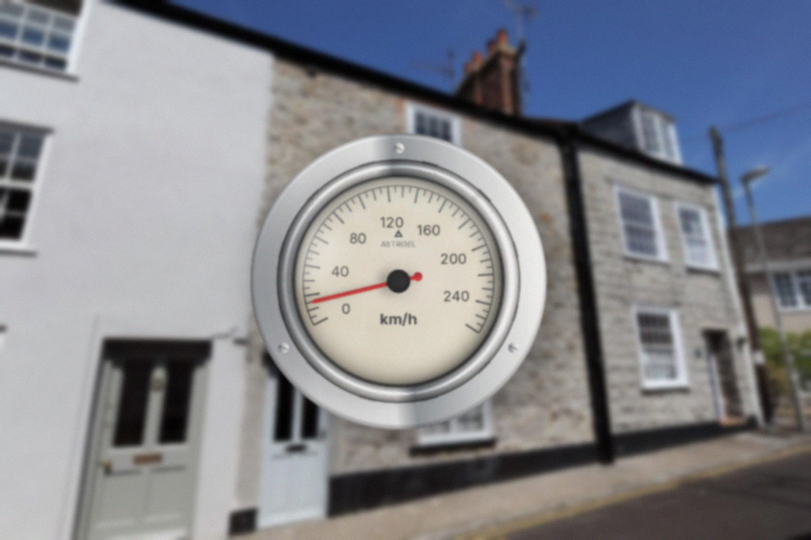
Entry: 15 km/h
